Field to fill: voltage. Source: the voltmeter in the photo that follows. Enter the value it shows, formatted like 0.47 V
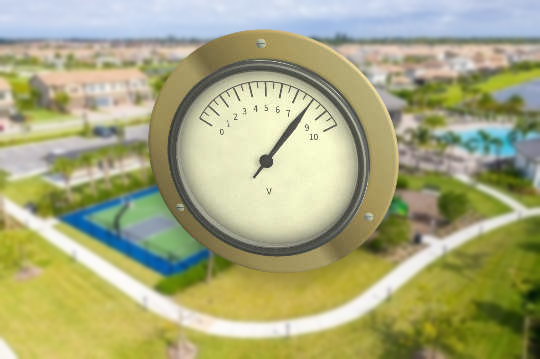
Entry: 8 V
